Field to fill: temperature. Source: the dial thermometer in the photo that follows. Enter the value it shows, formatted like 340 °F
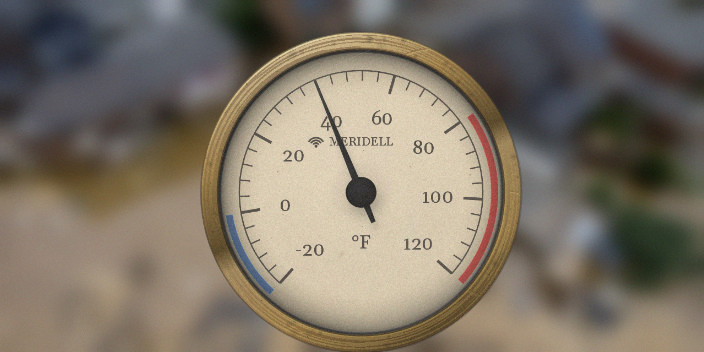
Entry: 40 °F
